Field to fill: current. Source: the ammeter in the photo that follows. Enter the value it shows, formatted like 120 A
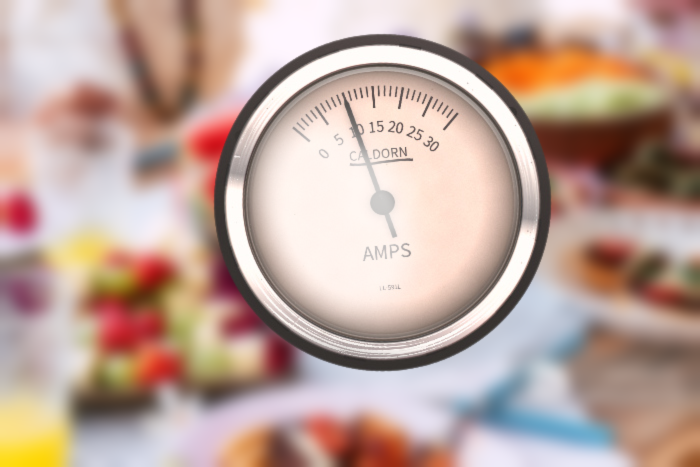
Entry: 10 A
